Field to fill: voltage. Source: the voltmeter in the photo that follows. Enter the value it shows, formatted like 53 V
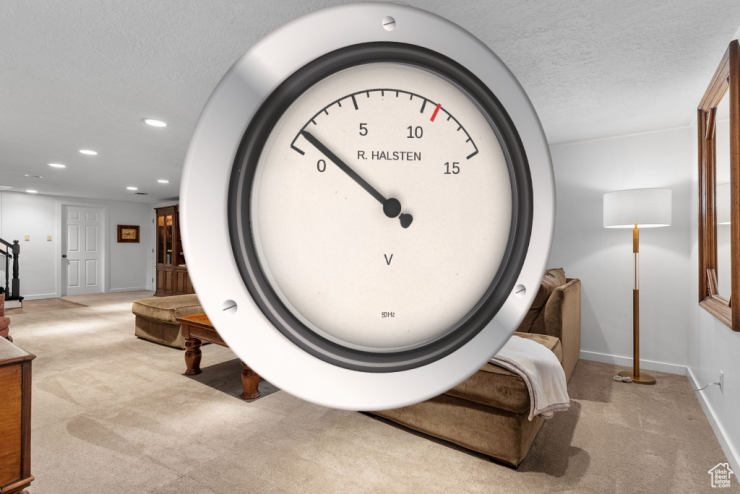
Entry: 1 V
